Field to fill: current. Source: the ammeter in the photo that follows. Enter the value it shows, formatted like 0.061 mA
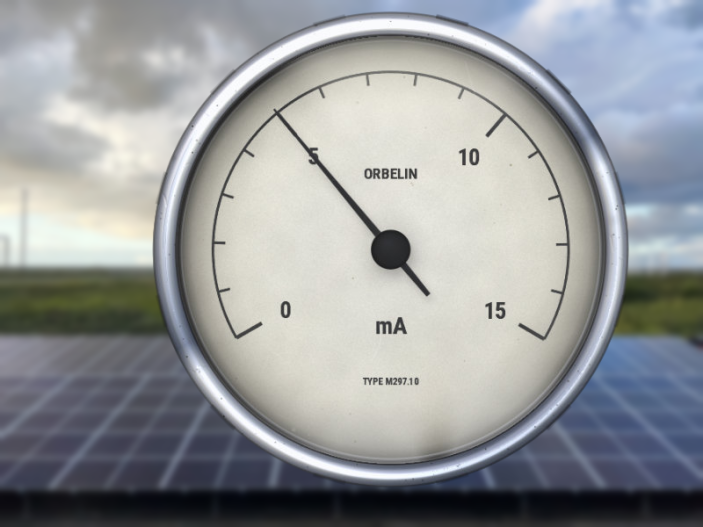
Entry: 5 mA
